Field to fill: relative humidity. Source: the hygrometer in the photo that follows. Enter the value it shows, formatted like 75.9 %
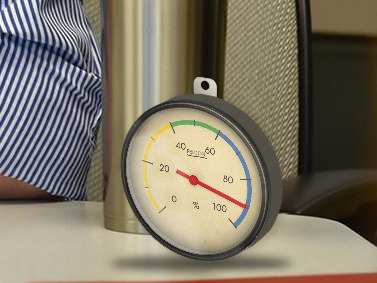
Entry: 90 %
